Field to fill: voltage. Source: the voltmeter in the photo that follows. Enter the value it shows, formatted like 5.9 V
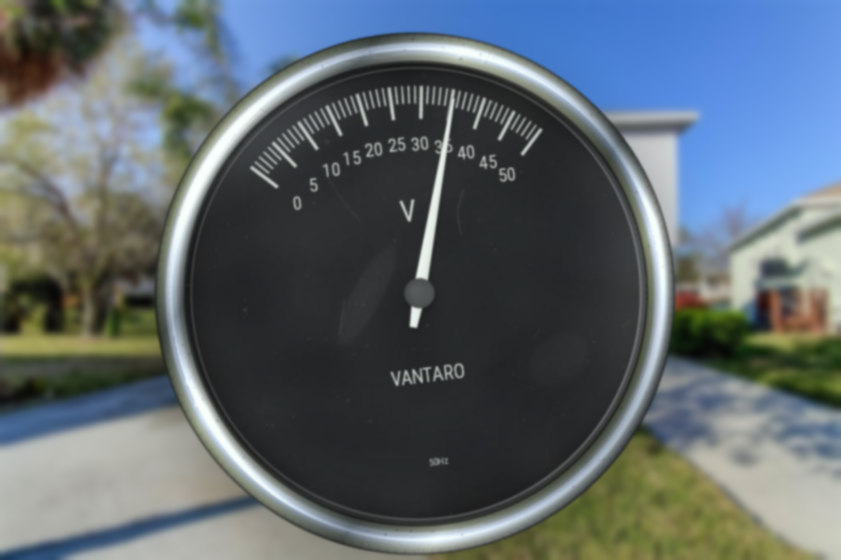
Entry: 35 V
